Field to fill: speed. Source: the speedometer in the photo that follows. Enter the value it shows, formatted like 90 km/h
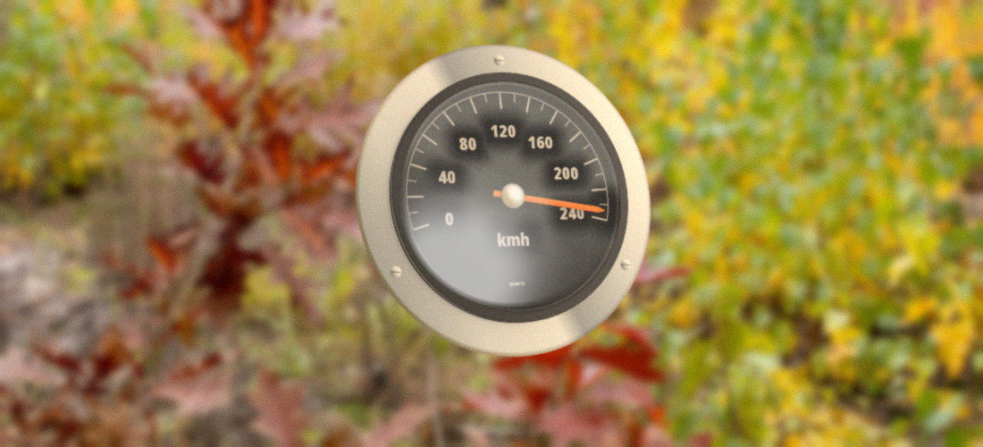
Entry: 235 km/h
